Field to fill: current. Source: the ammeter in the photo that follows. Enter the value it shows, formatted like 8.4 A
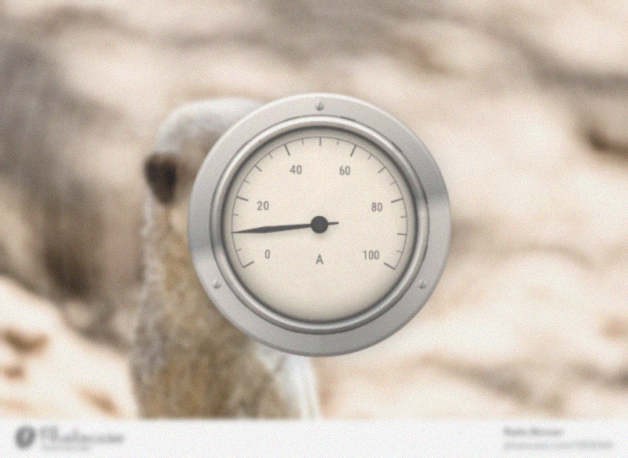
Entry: 10 A
